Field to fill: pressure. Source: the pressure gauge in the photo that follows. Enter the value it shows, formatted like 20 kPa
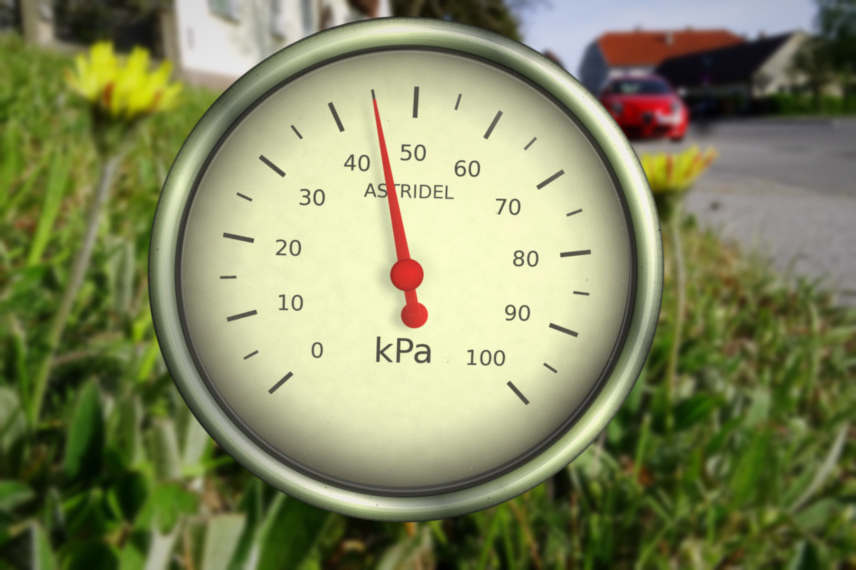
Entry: 45 kPa
